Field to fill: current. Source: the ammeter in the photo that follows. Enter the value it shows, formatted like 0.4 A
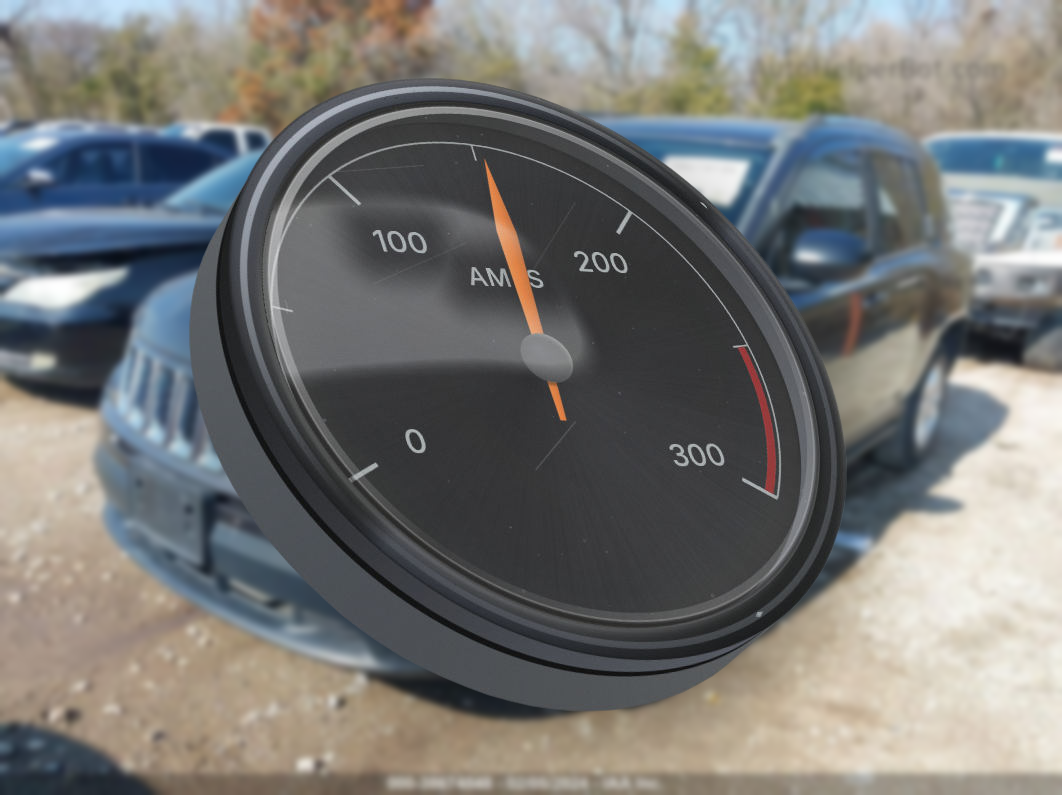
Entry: 150 A
